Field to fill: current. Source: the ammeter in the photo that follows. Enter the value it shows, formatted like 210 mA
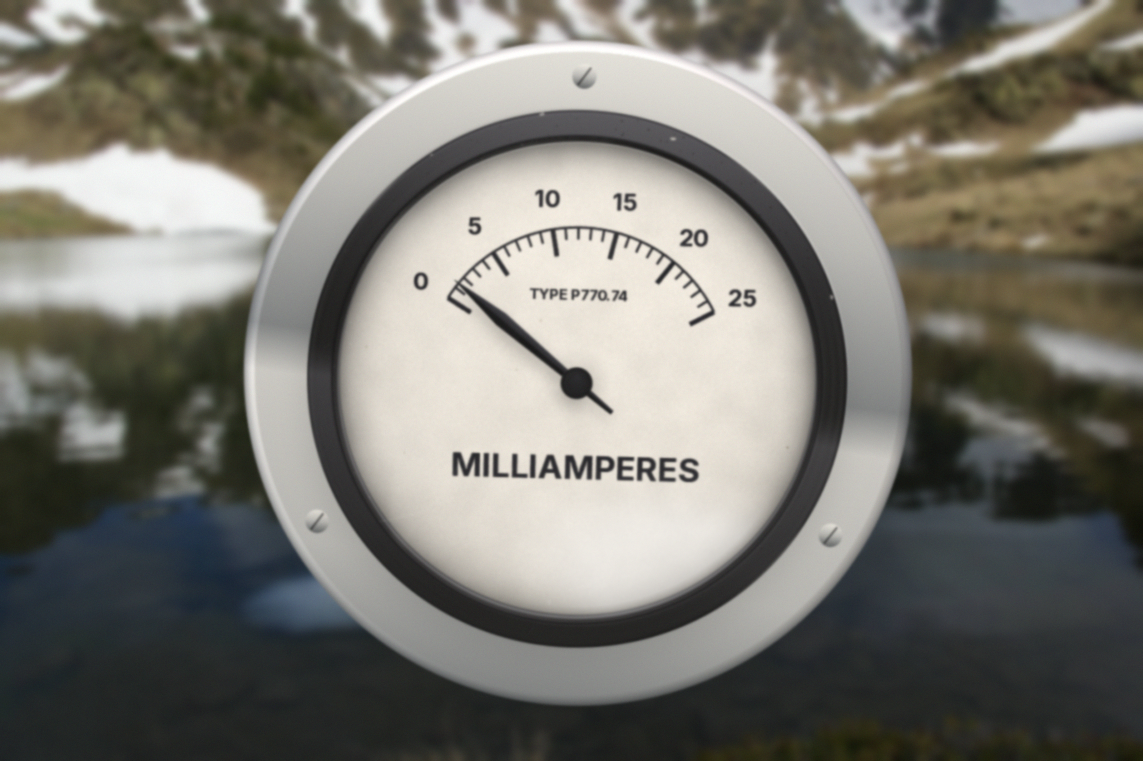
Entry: 1.5 mA
